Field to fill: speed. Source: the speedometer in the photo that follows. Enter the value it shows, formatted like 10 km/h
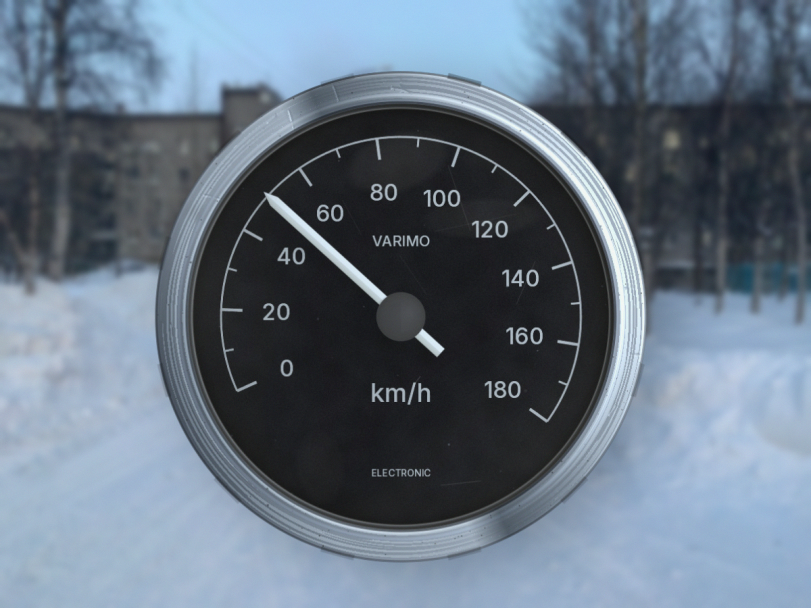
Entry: 50 km/h
